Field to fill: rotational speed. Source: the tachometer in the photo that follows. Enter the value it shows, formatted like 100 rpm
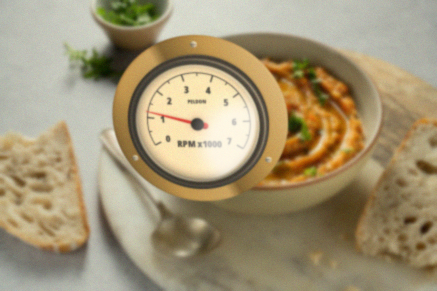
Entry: 1250 rpm
